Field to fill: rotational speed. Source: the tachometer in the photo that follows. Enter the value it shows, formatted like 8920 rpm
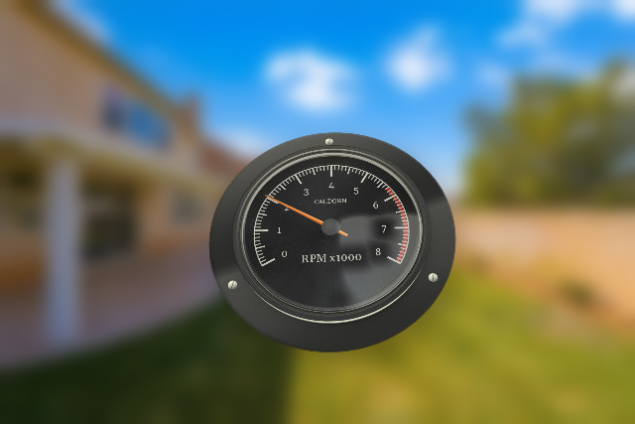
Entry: 2000 rpm
